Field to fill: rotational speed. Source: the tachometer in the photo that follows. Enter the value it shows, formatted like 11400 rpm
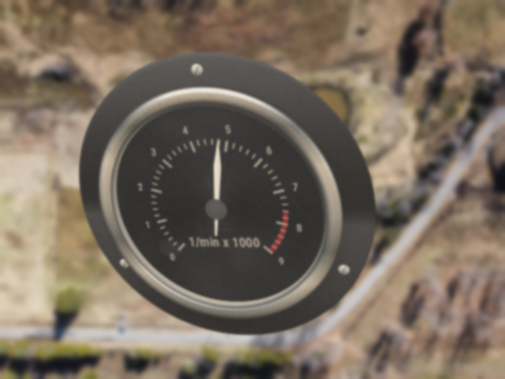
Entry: 4800 rpm
